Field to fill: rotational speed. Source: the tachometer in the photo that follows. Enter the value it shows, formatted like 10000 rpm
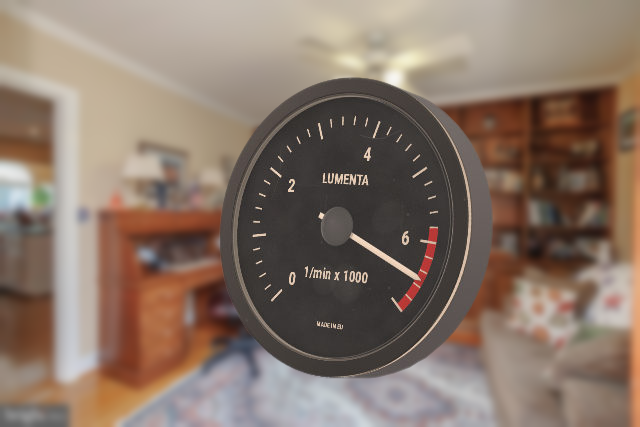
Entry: 6500 rpm
